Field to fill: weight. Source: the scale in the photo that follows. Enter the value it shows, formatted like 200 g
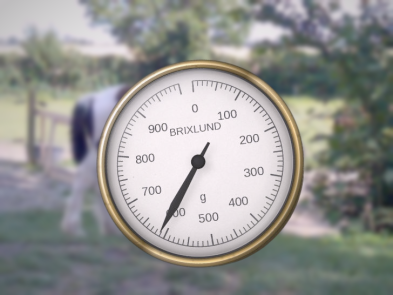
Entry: 610 g
